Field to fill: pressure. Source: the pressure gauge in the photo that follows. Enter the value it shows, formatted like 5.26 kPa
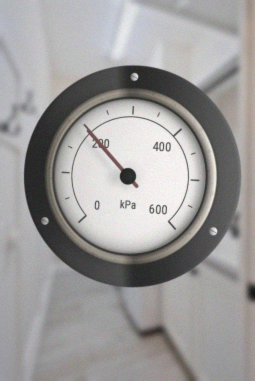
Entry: 200 kPa
